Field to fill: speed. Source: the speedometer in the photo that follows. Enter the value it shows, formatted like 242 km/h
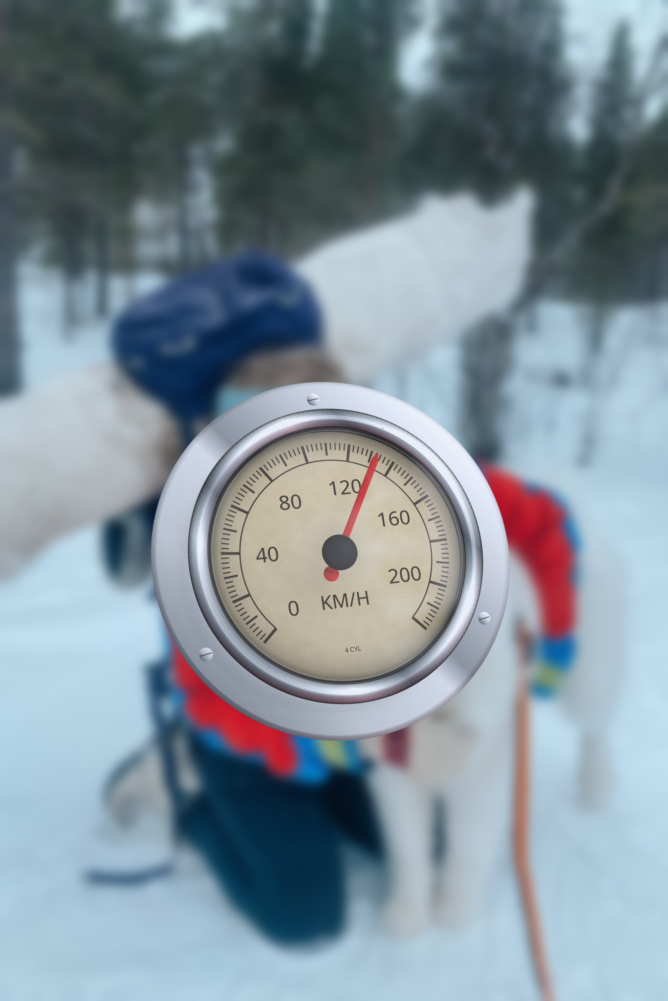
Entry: 132 km/h
